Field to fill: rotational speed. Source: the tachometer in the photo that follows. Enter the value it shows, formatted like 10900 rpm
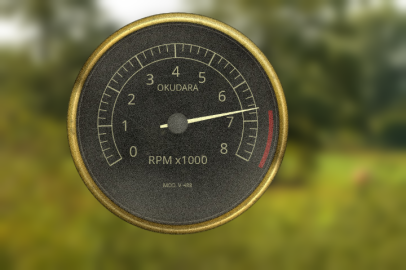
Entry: 6700 rpm
